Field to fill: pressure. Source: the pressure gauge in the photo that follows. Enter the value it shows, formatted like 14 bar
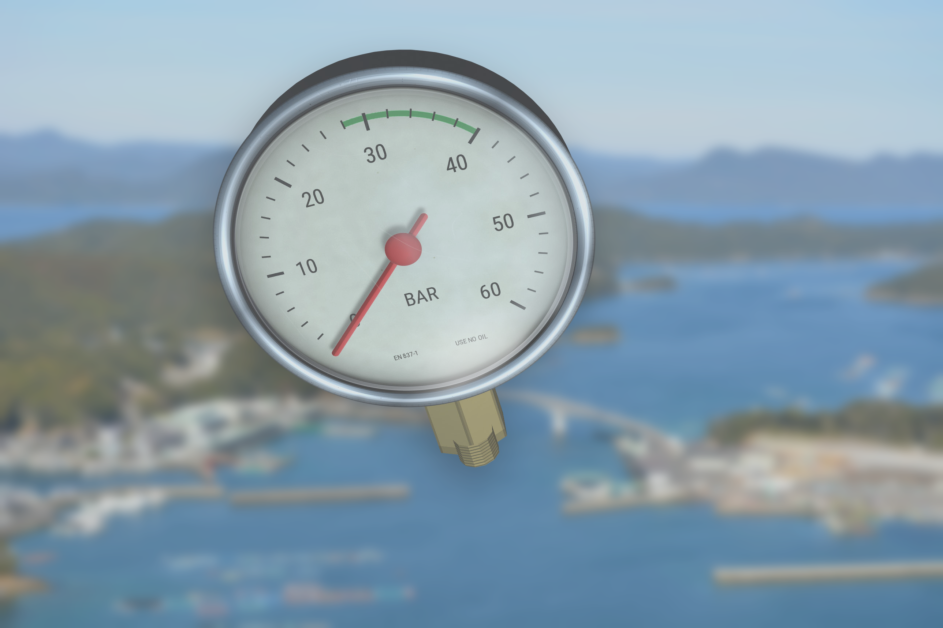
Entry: 0 bar
